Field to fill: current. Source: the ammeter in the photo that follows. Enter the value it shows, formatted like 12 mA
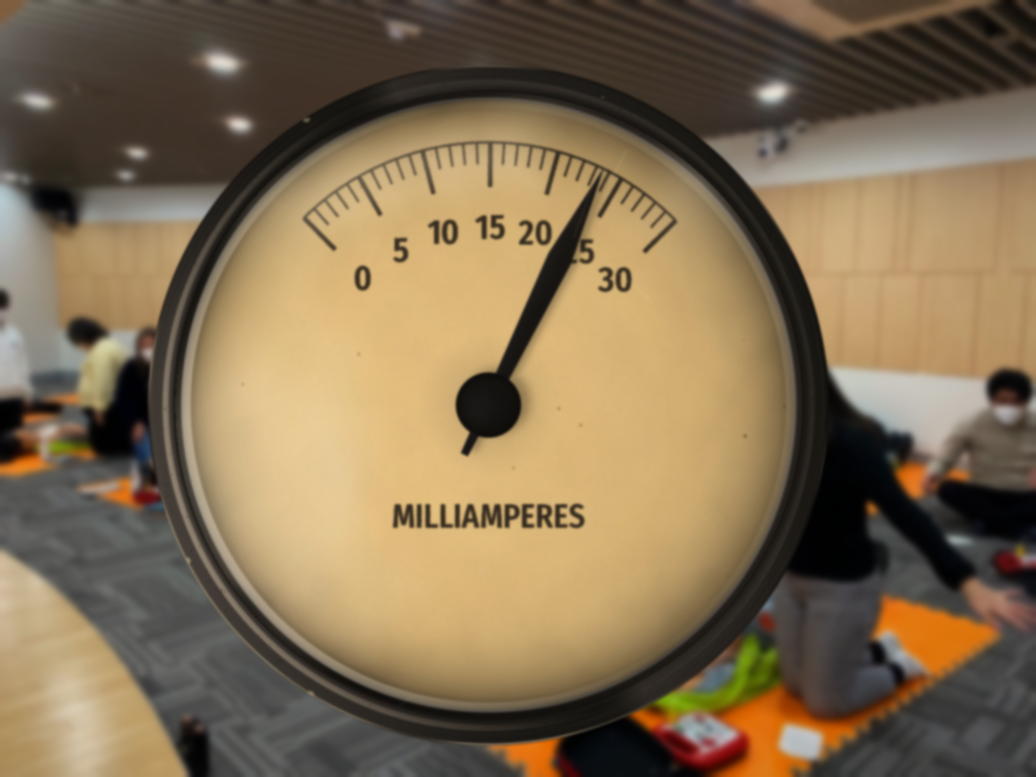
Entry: 23.5 mA
